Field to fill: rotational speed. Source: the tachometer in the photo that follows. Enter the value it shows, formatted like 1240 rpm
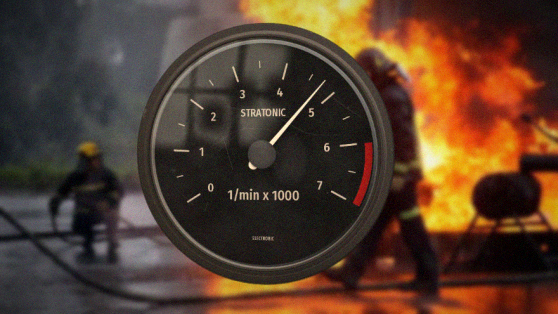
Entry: 4750 rpm
